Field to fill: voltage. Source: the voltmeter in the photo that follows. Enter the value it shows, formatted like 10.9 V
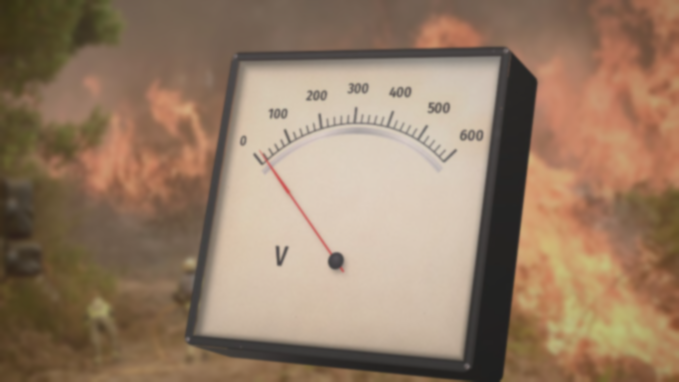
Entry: 20 V
